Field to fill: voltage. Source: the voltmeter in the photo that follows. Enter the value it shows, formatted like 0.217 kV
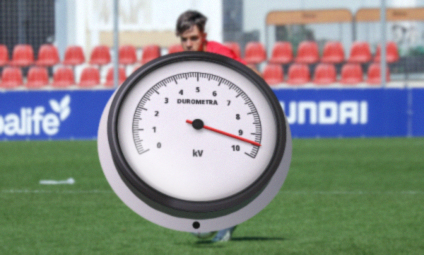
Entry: 9.5 kV
